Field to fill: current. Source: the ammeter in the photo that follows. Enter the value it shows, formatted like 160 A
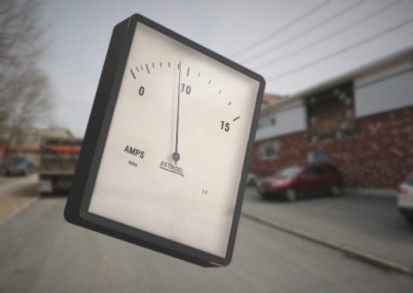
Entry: 9 A
